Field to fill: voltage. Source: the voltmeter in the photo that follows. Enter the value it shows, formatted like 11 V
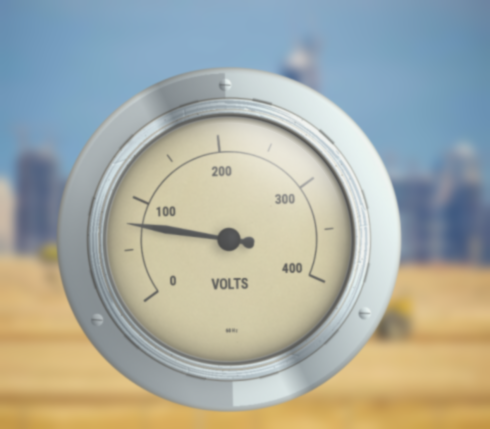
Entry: 75 V
